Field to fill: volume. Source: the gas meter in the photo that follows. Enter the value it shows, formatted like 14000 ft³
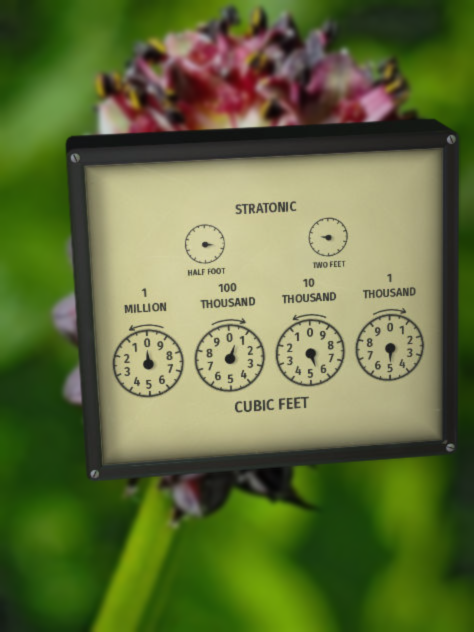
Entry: 5500 ft³
